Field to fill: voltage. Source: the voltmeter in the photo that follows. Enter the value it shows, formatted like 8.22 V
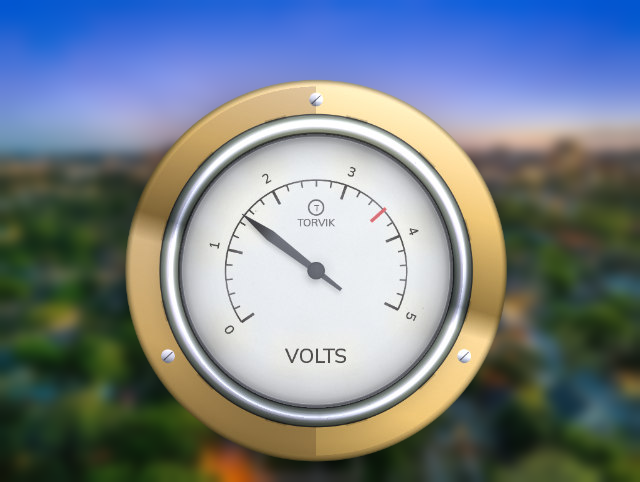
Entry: 1.5 V
